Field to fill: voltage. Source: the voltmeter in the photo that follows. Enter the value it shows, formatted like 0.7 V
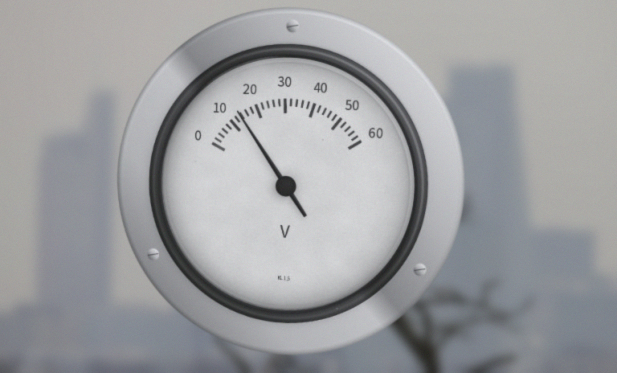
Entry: 14 V
